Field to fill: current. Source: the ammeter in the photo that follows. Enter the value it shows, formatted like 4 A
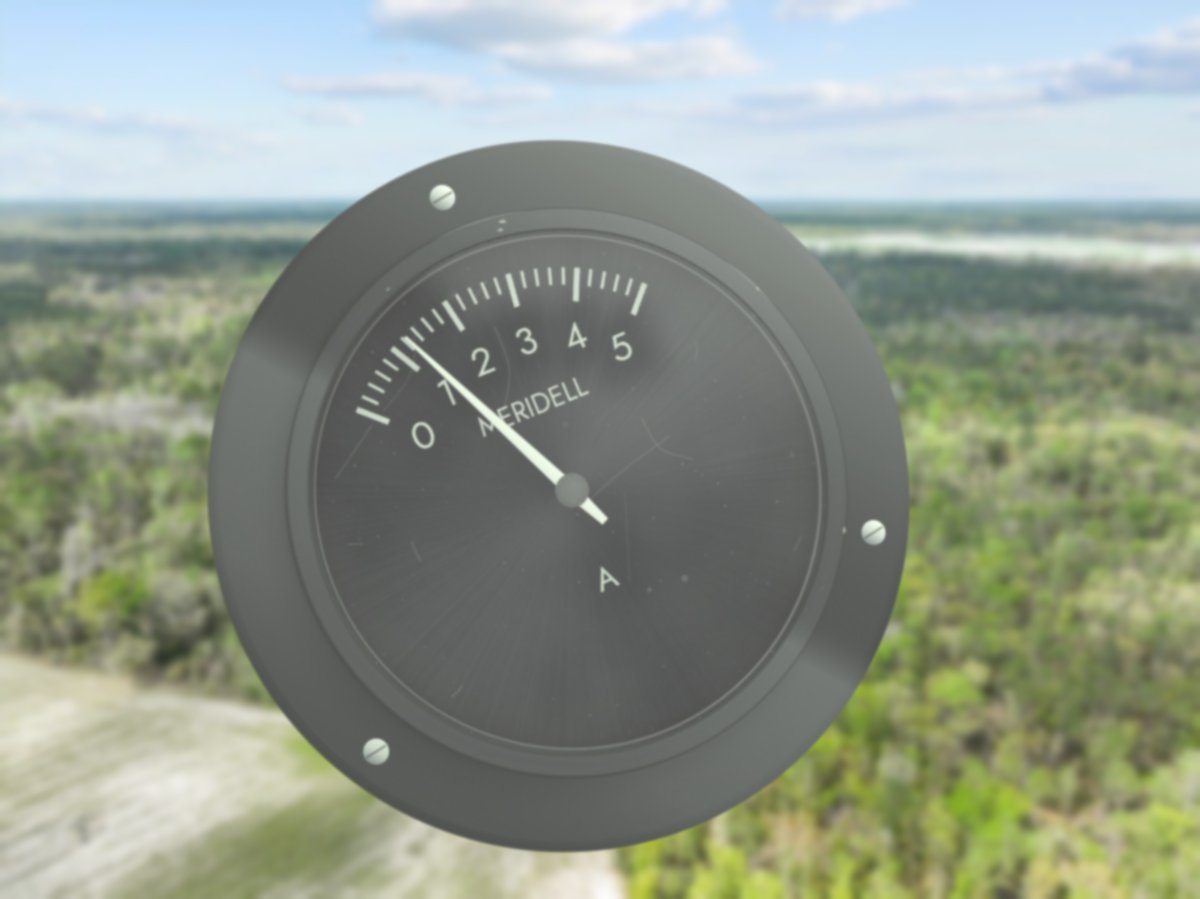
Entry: 1.2 A
